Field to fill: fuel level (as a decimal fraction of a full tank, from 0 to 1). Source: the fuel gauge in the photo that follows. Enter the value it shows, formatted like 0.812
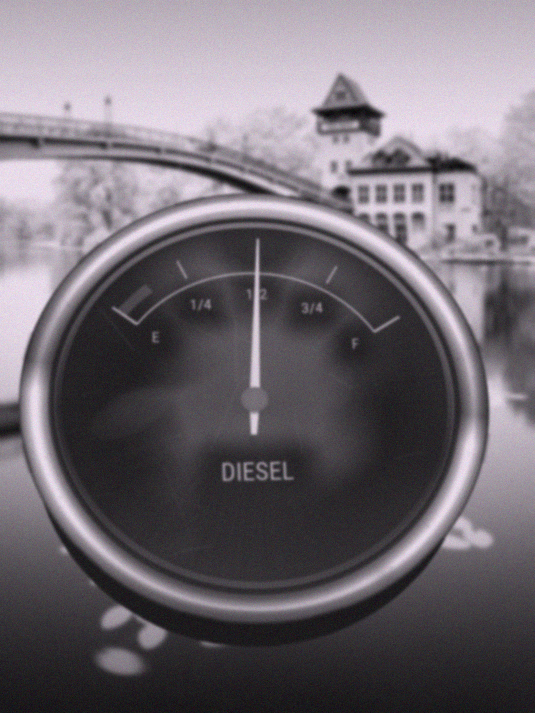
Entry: 0.5
